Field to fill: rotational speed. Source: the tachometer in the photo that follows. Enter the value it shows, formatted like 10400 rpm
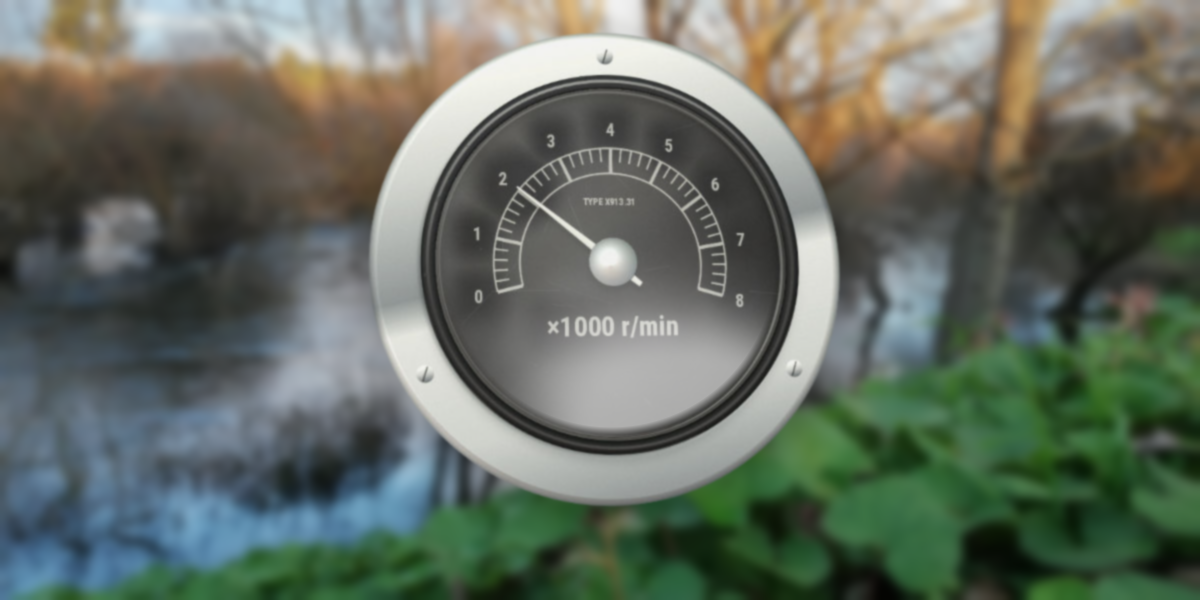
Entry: 2000 rpm
